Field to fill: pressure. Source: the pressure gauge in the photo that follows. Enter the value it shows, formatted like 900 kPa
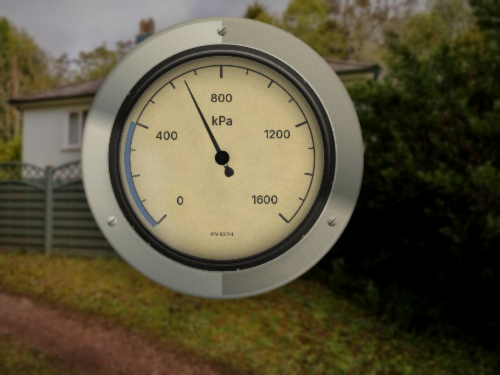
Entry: 650 kPa
